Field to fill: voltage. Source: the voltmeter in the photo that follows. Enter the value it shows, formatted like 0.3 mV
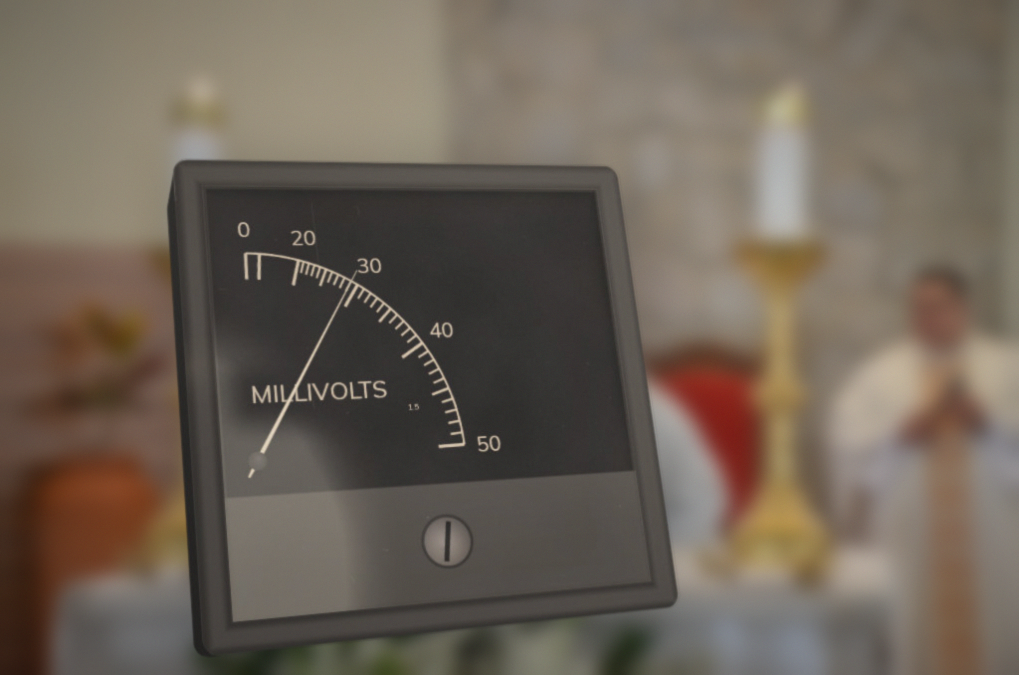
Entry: 29 mV
